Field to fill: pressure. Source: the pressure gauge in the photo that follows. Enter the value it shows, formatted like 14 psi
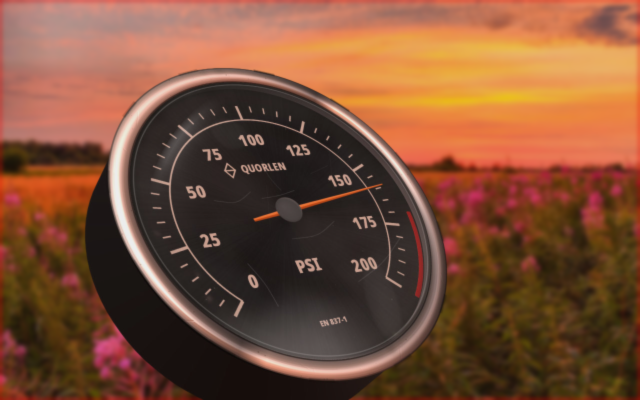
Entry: 160 psi
